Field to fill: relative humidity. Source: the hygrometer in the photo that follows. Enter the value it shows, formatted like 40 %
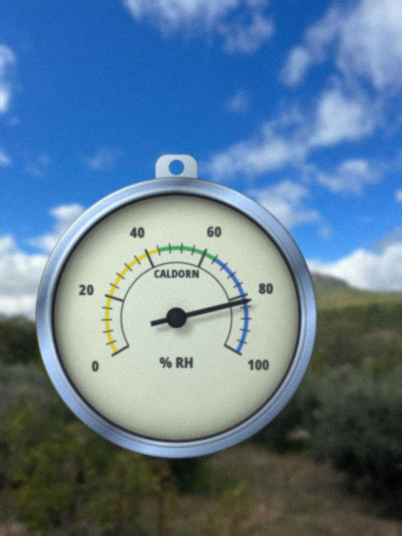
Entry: 82 %
